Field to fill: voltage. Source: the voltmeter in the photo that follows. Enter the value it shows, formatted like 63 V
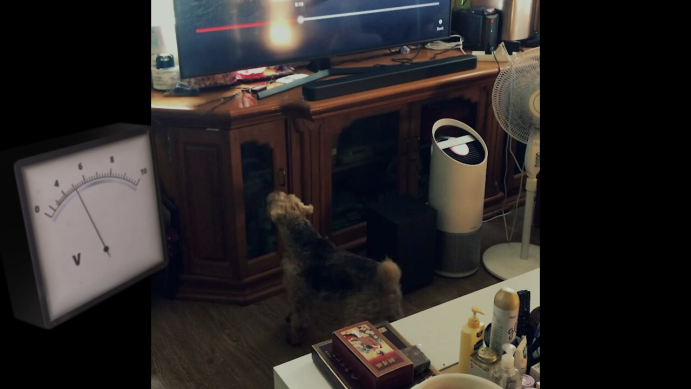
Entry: 5 V
